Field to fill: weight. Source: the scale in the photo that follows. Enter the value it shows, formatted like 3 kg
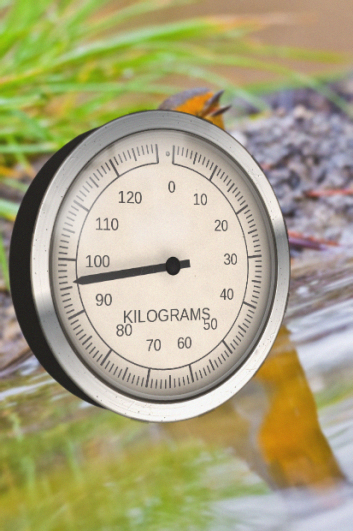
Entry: 96 kg
